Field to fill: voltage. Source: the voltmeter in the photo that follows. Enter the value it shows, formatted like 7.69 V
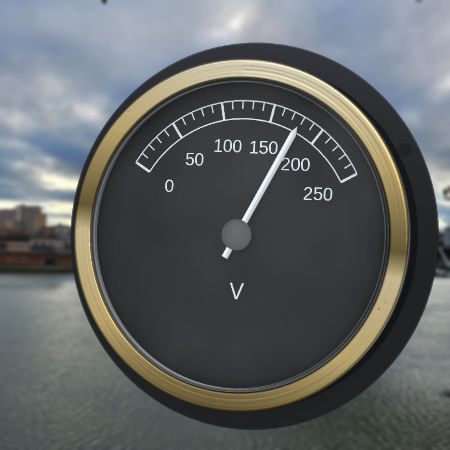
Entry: 180 V
